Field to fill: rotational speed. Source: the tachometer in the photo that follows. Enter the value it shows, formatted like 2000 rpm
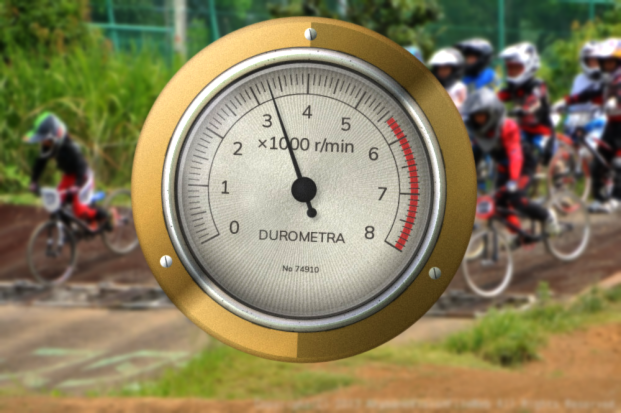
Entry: 3300 rpm
